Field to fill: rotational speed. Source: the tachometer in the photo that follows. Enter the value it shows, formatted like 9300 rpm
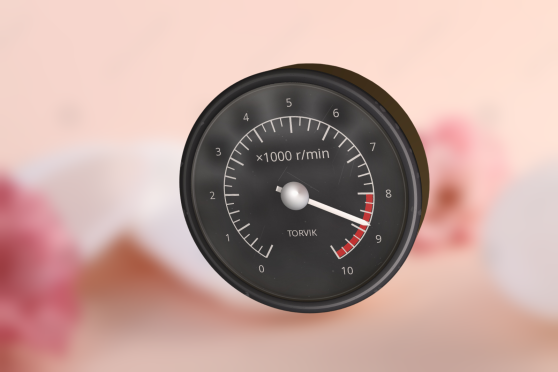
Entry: 8750 rpm
